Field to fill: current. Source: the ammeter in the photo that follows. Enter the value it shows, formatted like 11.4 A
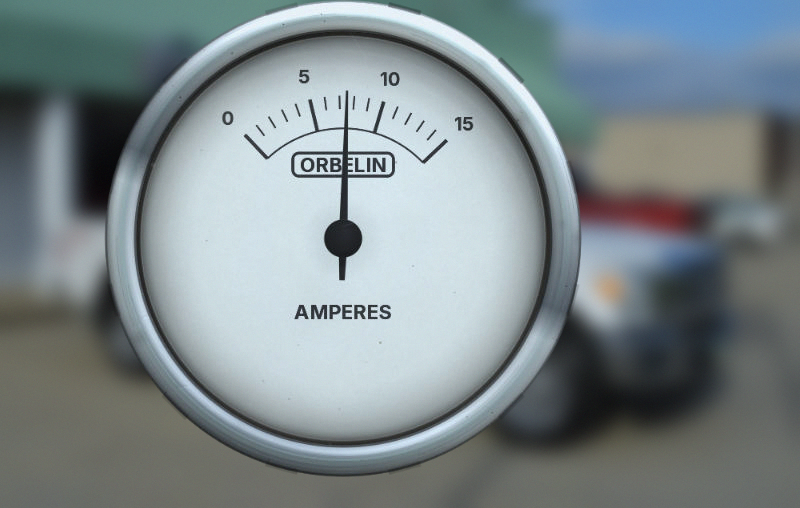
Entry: 7.5 A
